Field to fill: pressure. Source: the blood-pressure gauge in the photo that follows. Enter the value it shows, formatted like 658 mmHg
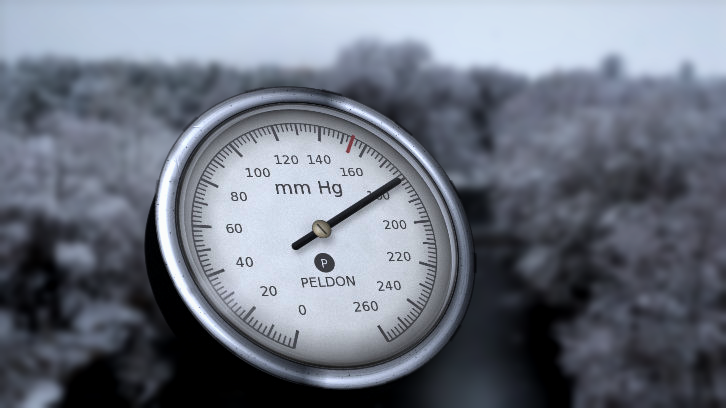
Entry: 180 mmHg
